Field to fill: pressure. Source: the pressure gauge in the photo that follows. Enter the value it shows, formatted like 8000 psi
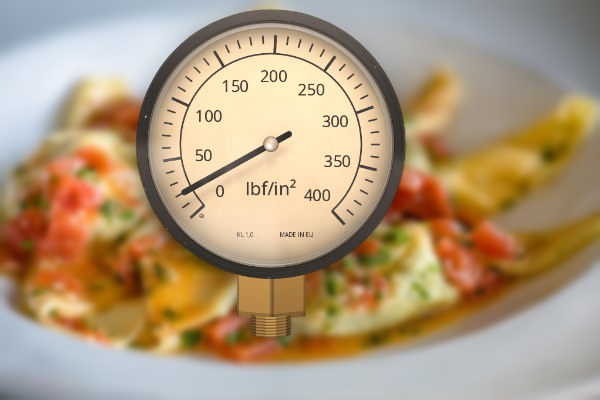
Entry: 20 psi
